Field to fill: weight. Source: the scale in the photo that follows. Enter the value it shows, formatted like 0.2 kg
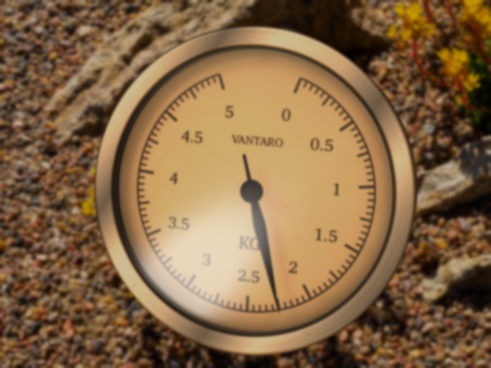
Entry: 2.25 kg
